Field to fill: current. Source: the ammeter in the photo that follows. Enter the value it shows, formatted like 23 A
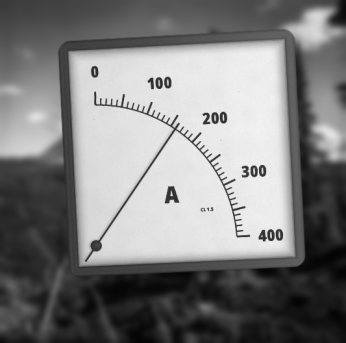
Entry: 160 A
